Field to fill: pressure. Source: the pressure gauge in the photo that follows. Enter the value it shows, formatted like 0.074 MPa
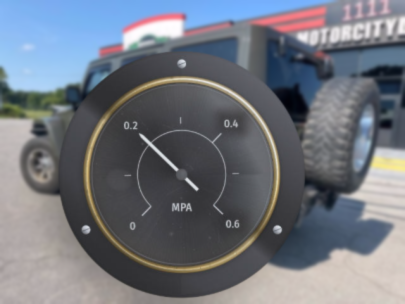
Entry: 0.2 MPa
